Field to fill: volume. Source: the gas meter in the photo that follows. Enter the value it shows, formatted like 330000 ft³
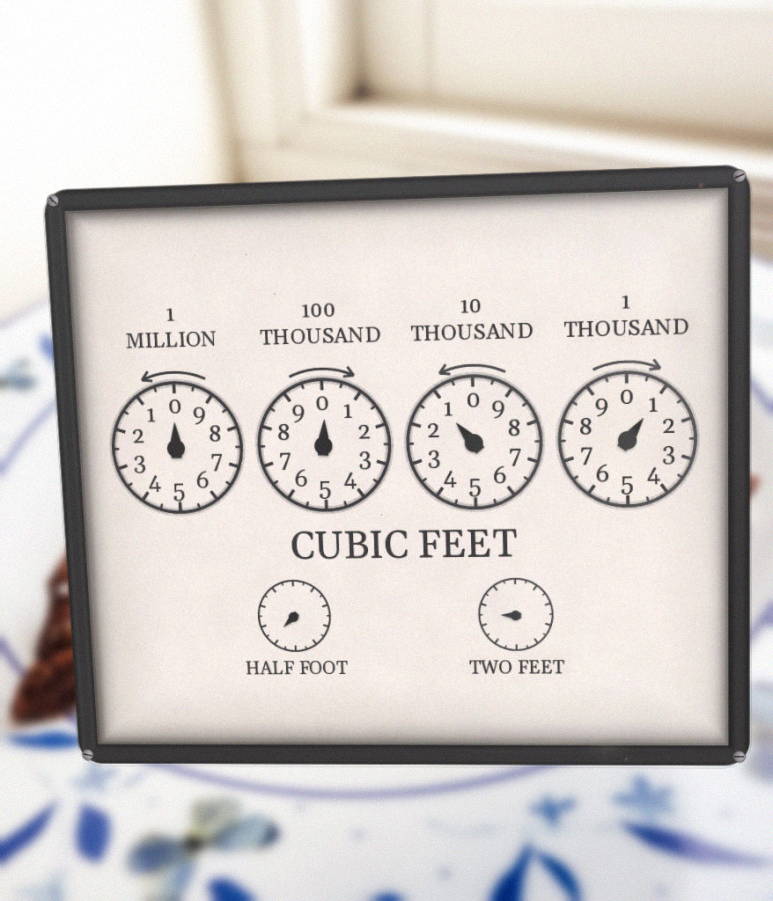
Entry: 1100 ft³
